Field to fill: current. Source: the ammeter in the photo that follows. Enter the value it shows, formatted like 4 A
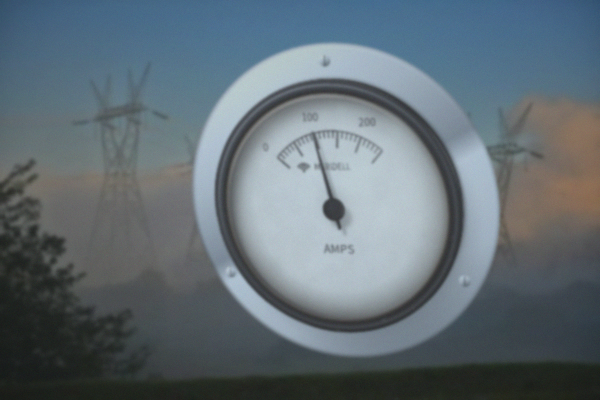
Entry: 100 A
